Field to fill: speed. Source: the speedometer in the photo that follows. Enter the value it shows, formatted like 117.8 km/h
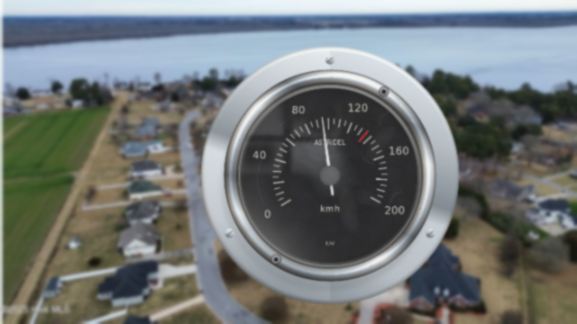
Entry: 95 km/h
